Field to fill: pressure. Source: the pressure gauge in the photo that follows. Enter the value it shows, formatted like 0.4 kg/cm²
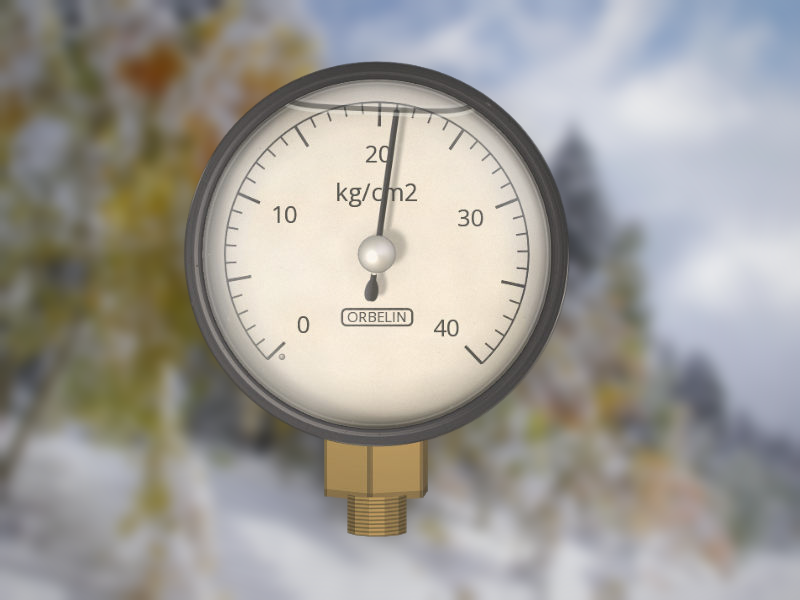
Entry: 21 kg/cm²
